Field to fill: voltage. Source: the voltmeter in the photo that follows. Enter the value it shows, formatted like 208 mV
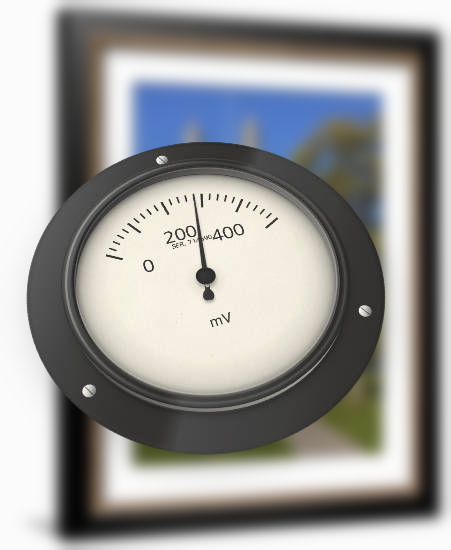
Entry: 280 mV
